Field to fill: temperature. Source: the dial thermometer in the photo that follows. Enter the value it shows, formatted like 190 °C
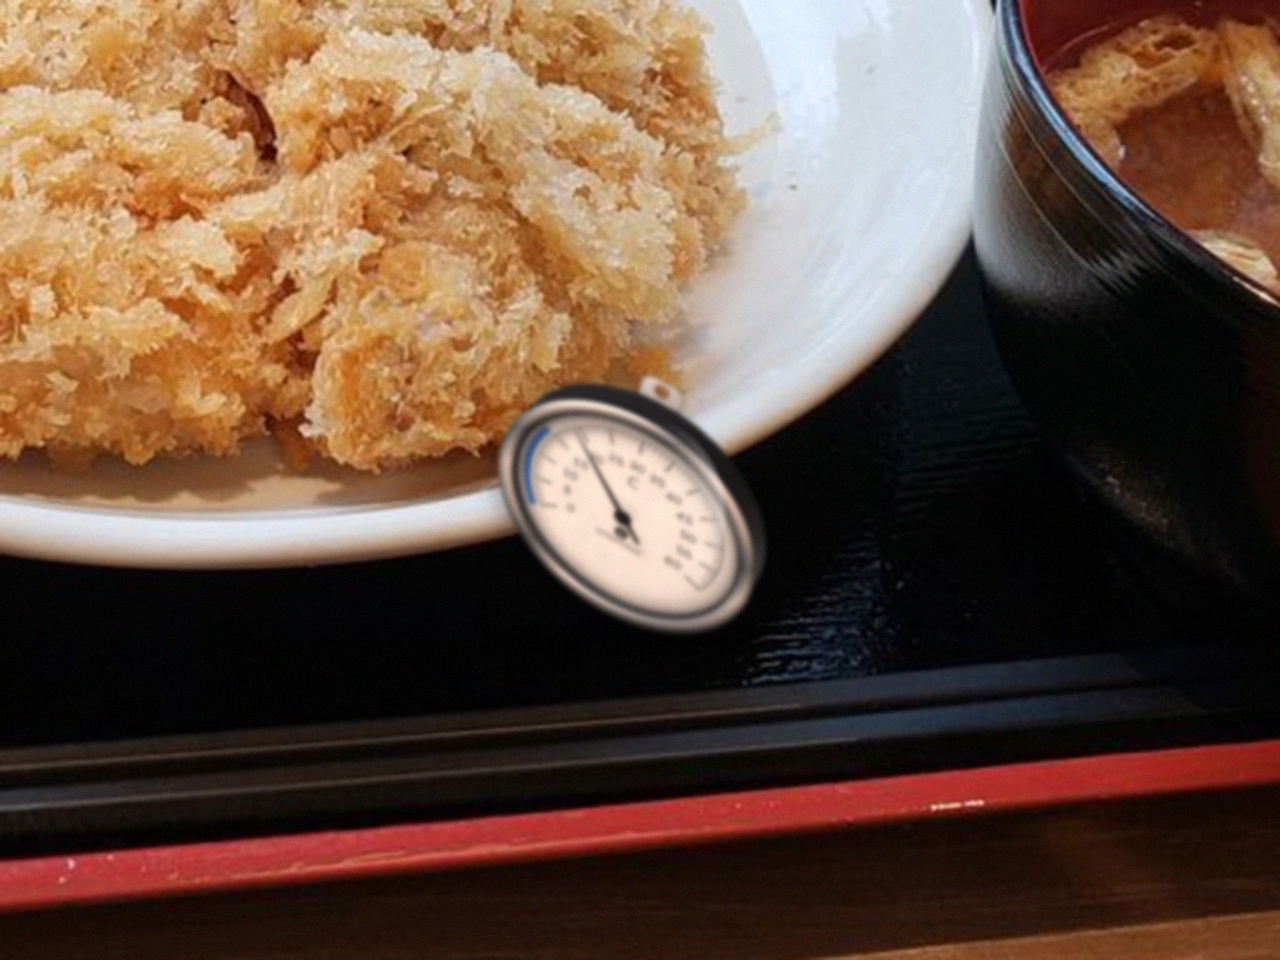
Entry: 20 °C
